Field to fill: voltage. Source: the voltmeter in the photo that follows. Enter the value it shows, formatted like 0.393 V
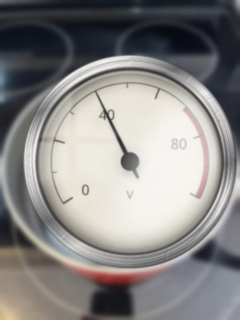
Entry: 40 V
